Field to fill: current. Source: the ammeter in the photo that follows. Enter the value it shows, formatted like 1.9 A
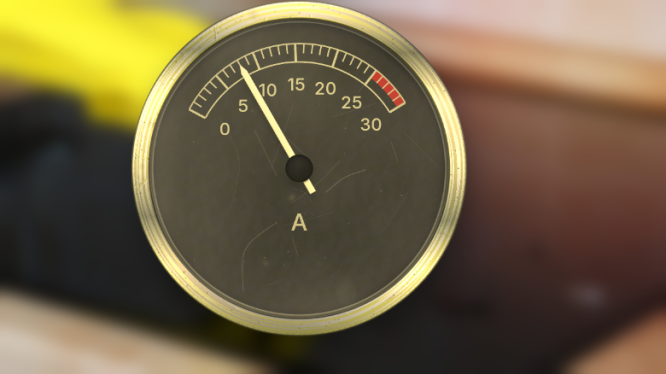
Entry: 8 A
